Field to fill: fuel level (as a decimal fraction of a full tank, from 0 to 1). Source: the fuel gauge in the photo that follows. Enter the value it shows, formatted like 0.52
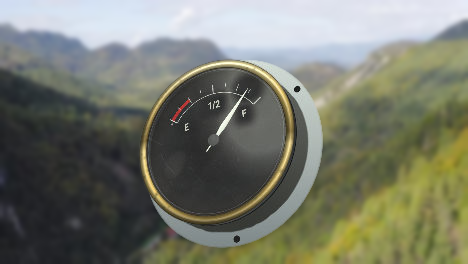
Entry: 0.875
